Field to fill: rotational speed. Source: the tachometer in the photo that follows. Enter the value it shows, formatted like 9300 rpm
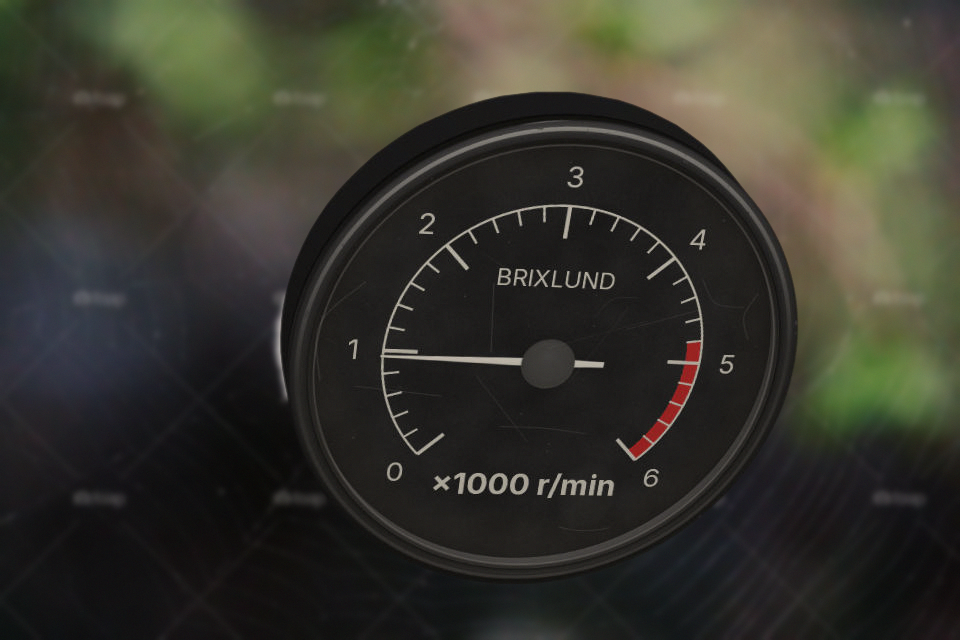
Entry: 1000 rpm
